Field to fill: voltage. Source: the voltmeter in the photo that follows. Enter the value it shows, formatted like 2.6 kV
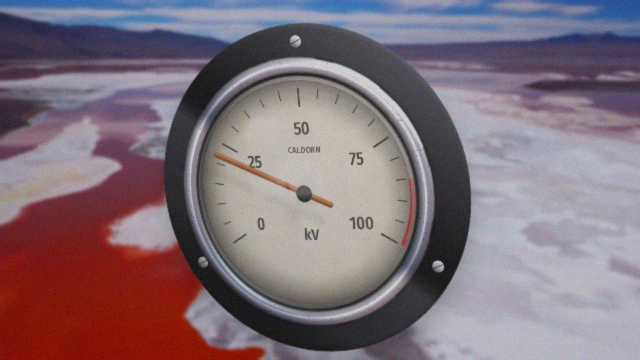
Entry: 22.5 kV
